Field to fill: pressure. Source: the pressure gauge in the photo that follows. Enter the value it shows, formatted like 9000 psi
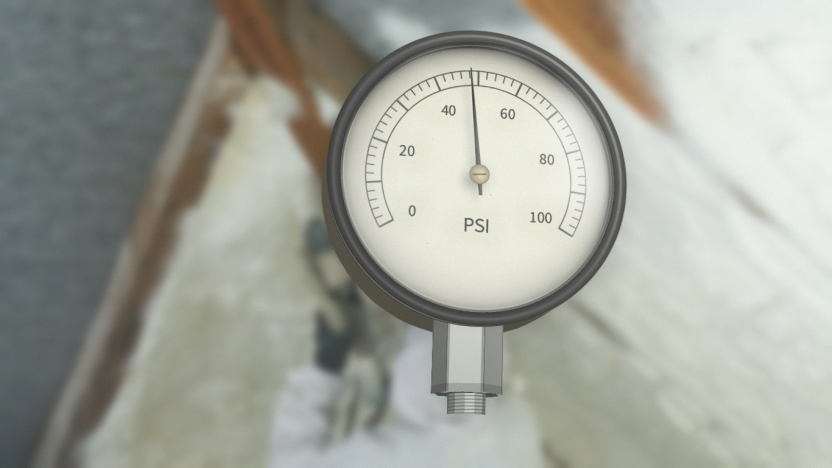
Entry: 48 psi
